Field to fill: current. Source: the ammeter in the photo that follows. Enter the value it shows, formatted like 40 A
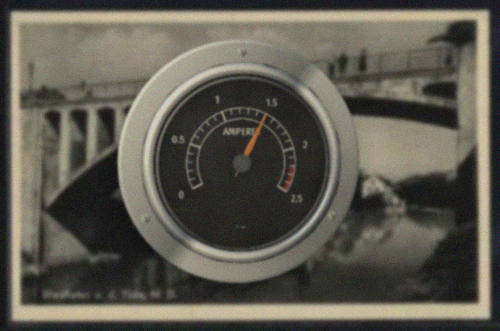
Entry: 1.5 A
